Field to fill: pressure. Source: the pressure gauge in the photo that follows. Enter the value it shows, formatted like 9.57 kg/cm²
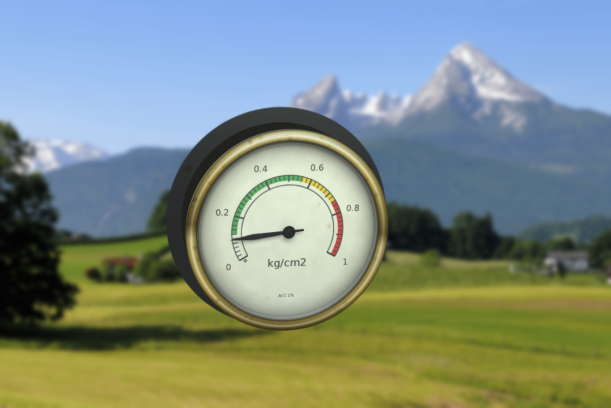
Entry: 0.1 kg/cm²
